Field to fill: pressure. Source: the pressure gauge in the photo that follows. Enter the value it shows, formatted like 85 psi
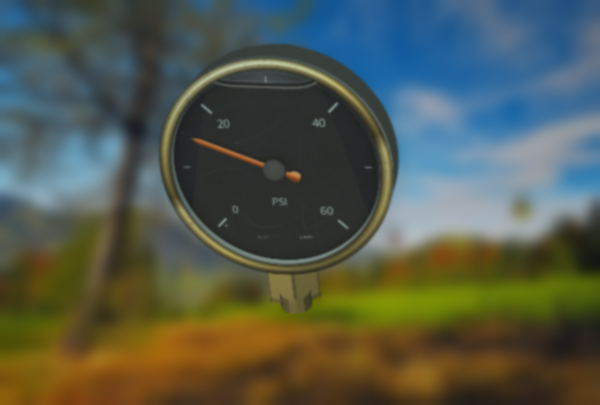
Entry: 15 psi
